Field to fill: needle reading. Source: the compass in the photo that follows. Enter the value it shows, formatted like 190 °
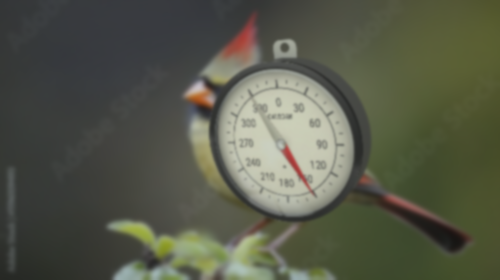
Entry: 150 °
